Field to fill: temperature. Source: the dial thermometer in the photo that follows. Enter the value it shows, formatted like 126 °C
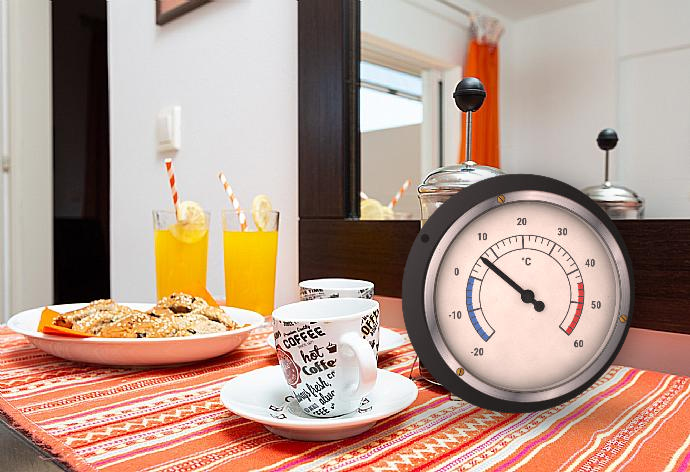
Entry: 6 °C
